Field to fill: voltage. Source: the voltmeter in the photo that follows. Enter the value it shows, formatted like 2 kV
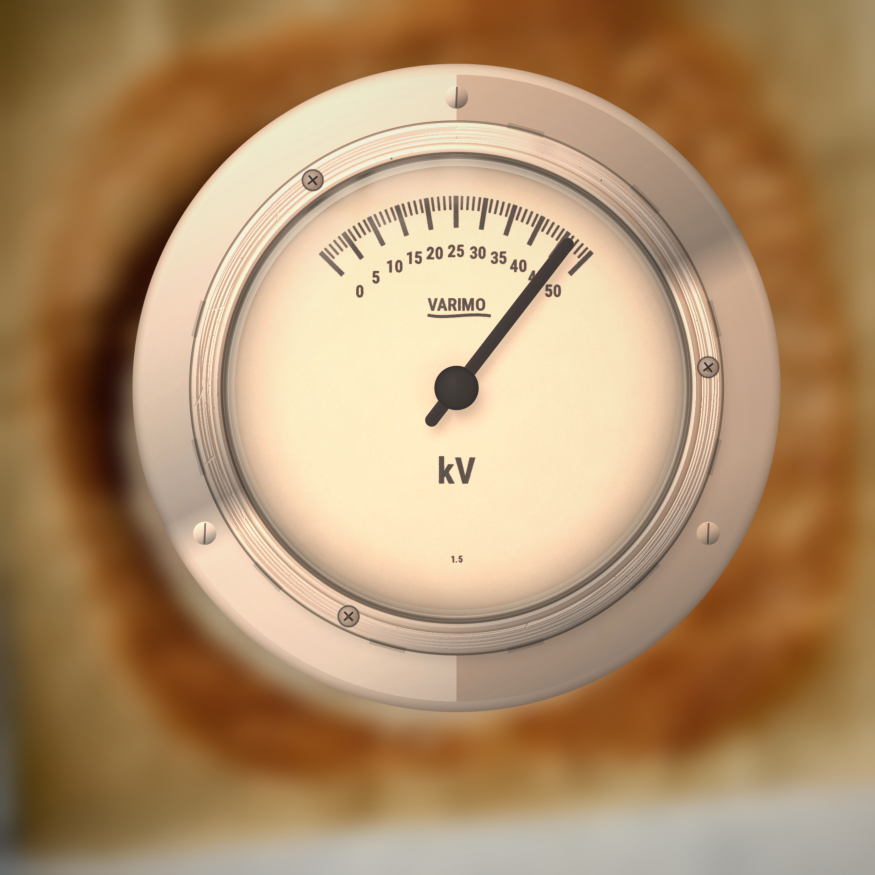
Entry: 46 kV
